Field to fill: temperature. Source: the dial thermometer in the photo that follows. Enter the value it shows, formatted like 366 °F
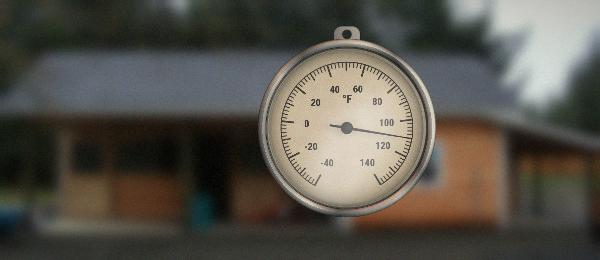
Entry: 110 °F
